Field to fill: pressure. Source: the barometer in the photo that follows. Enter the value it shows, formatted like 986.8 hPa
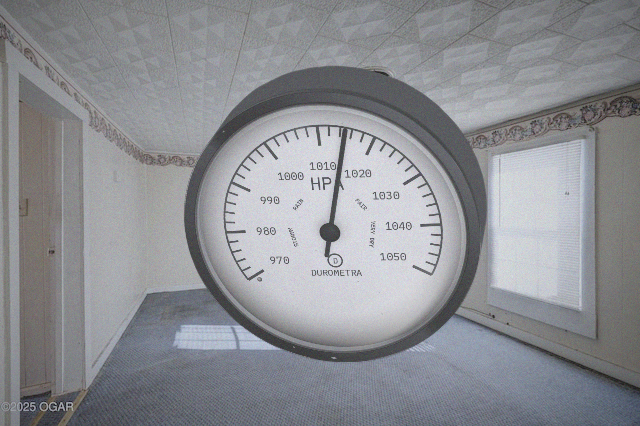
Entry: 1015 hPa
